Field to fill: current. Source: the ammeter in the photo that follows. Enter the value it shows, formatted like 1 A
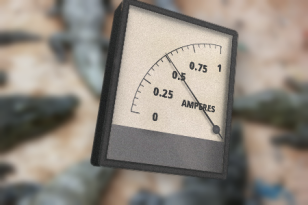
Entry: 0.5 A
